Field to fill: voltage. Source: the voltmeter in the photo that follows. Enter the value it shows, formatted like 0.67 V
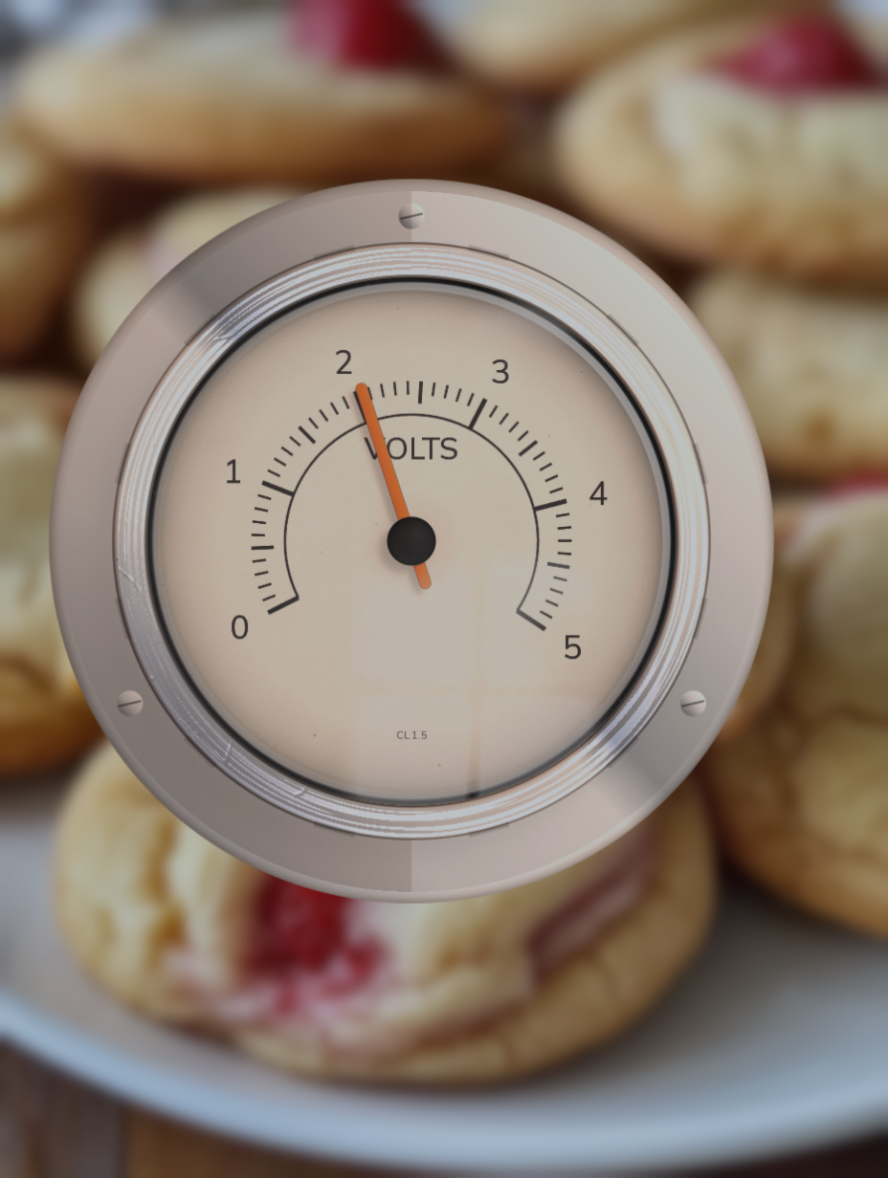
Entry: 2.05 V
